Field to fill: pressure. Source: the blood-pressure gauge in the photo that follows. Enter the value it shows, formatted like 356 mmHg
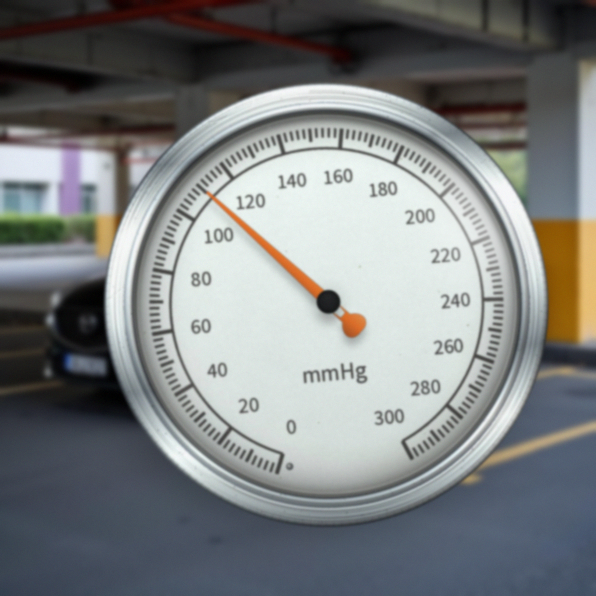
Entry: 110 mmHg
